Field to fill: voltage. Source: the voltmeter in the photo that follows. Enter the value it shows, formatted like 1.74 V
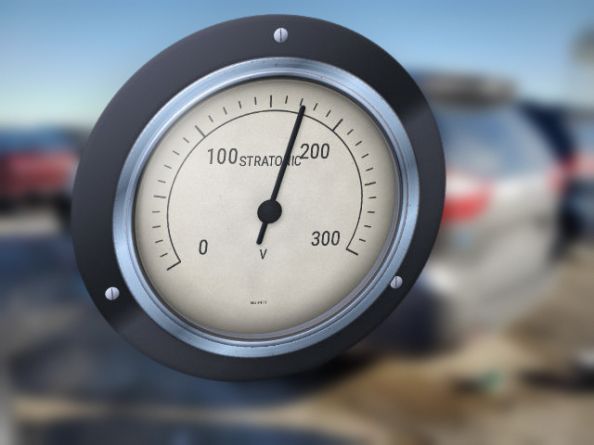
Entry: 170 V
